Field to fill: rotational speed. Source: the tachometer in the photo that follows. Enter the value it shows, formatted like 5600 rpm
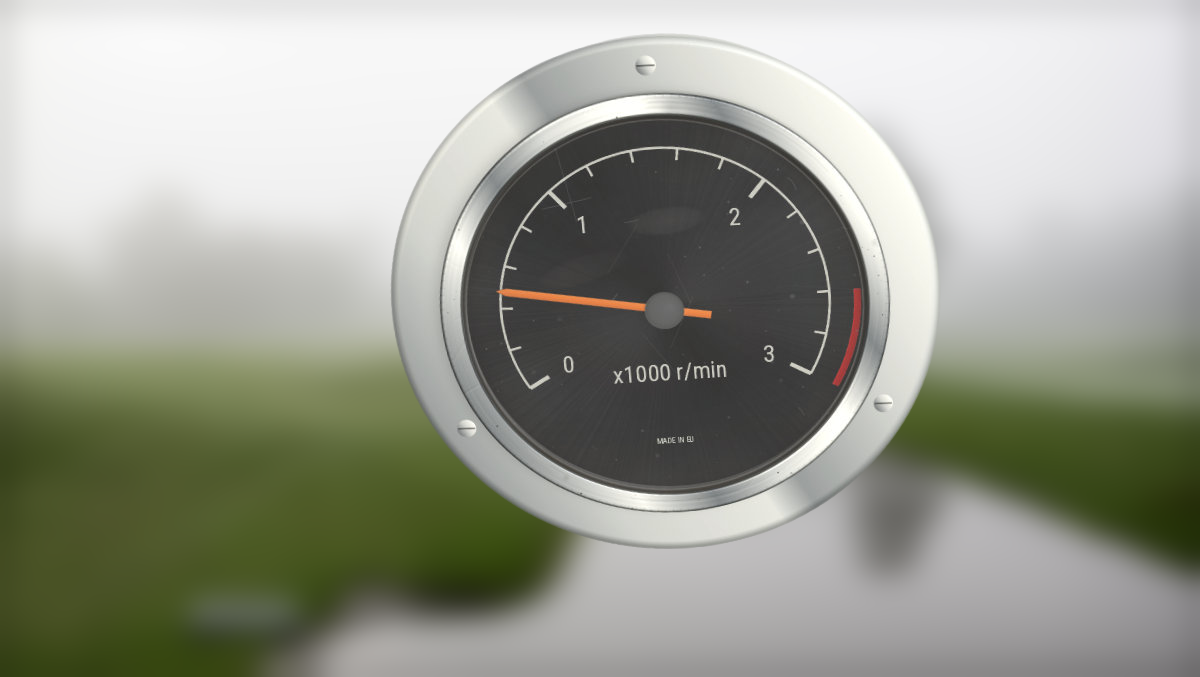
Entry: 500 rpm
